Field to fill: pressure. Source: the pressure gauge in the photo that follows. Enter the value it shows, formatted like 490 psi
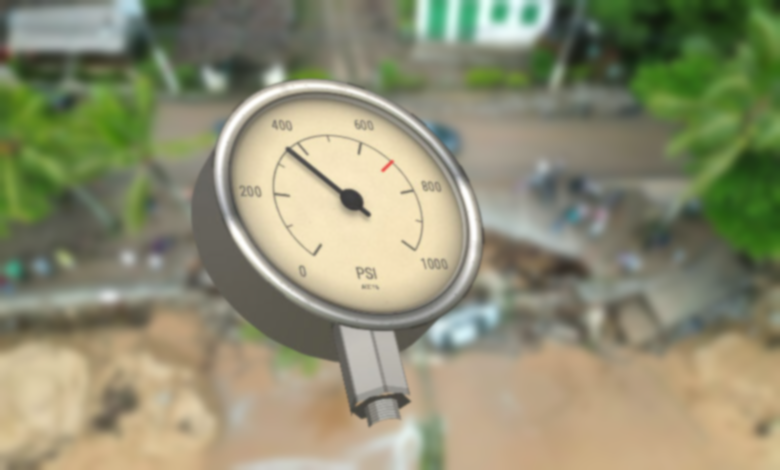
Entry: 350 psi
